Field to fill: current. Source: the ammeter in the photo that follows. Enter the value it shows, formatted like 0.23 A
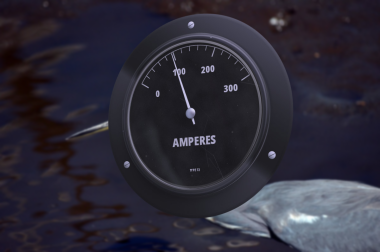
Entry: 100 A
